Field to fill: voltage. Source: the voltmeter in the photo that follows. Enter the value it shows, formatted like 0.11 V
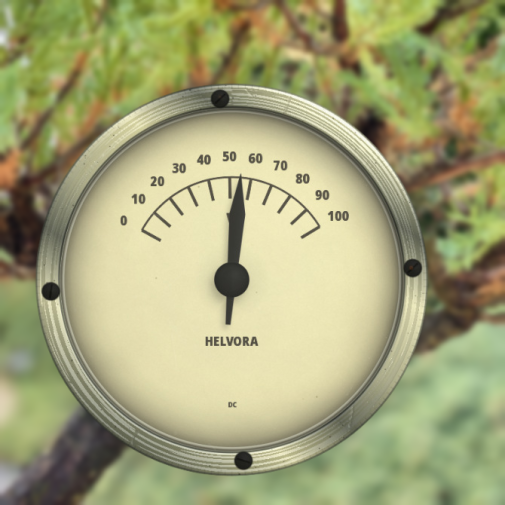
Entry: 55 V
